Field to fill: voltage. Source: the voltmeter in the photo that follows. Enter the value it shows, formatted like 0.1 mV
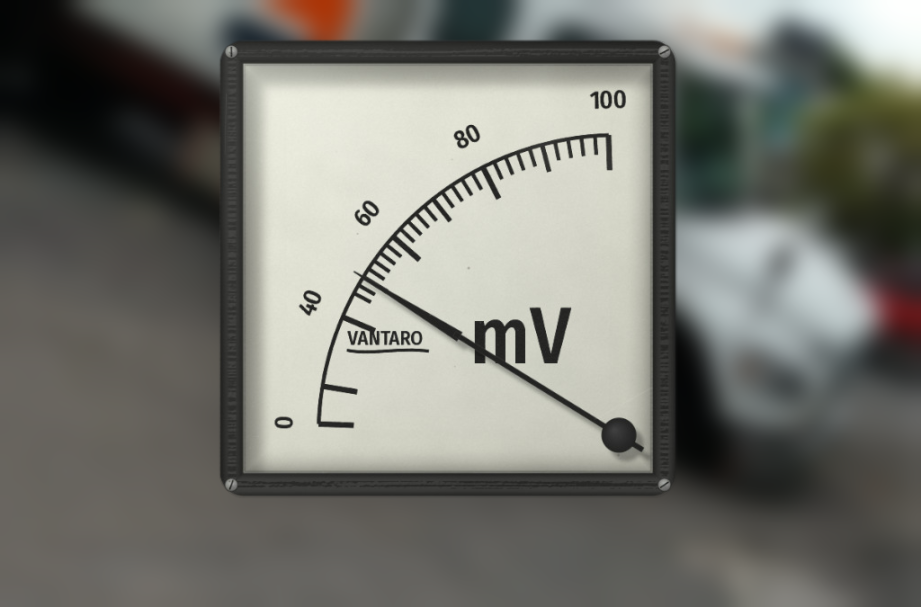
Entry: 50 mV
